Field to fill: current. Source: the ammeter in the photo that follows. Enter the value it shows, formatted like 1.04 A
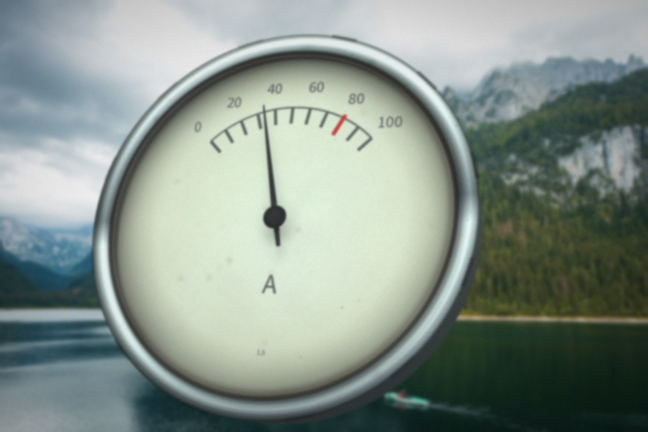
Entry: 35 A
